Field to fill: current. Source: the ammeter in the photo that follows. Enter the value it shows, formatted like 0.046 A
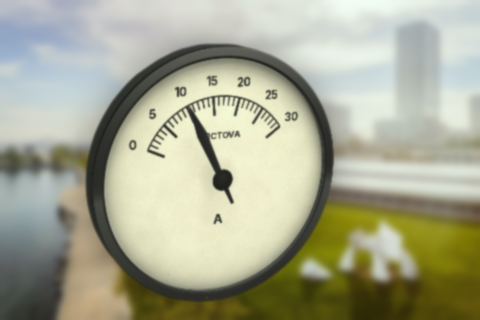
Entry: 10 A
